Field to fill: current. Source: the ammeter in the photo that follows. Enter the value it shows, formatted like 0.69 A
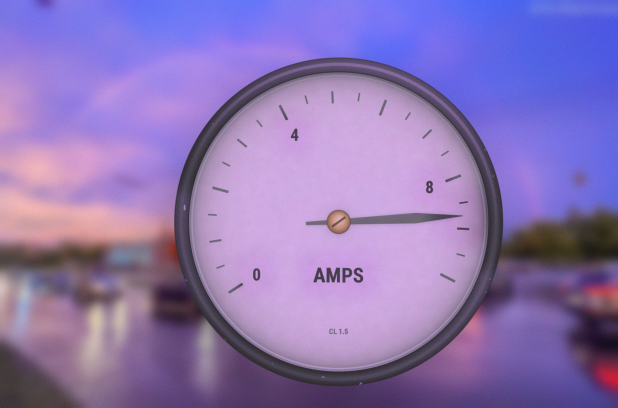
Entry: 8.75 A
